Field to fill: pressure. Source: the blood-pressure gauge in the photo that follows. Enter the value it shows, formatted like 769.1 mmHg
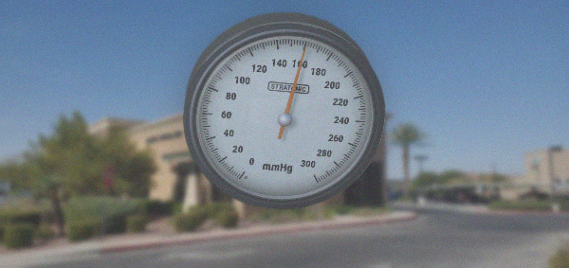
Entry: 160 mmHg
